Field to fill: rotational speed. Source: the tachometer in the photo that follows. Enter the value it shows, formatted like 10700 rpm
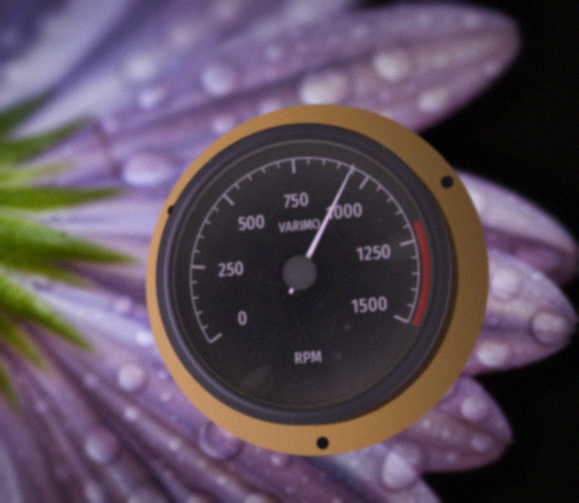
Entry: 950 rpm
